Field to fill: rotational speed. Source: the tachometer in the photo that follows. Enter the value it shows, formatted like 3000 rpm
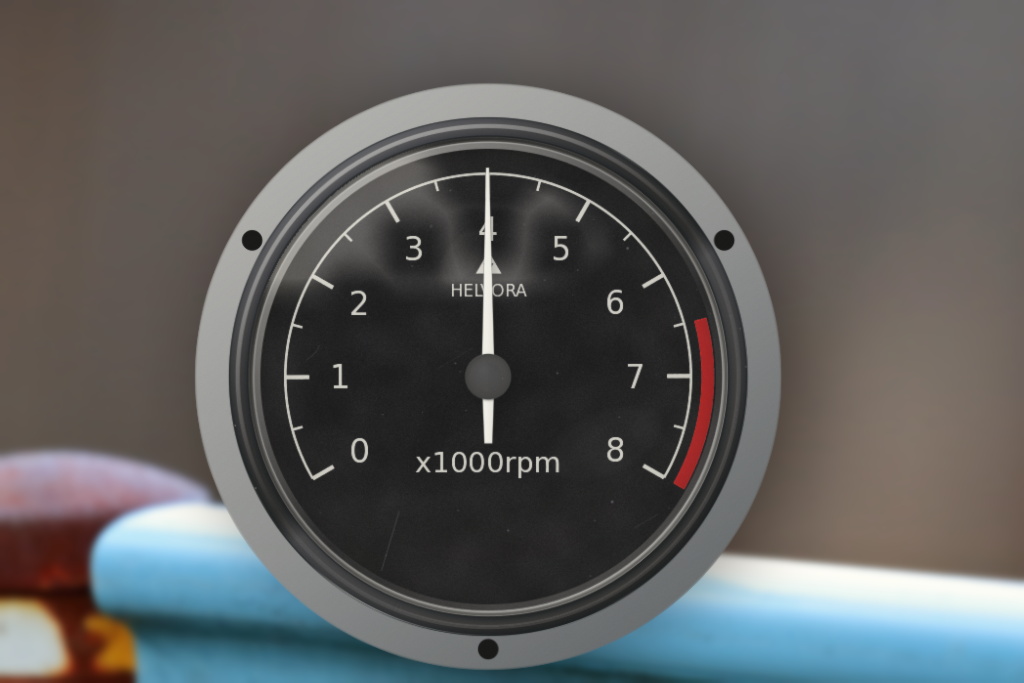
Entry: 4000 rpm
